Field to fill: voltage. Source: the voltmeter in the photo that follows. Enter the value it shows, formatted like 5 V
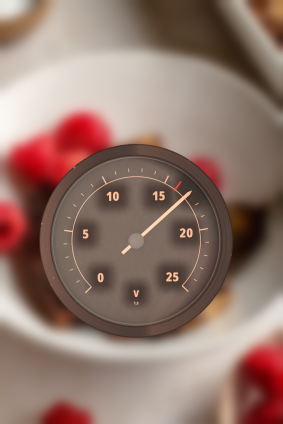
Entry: 17 V
